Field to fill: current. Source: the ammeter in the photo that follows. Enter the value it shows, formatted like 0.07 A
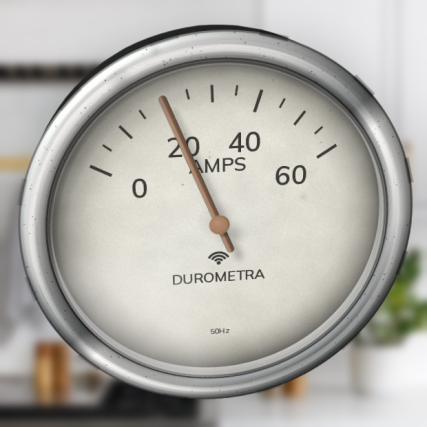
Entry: 20 A
